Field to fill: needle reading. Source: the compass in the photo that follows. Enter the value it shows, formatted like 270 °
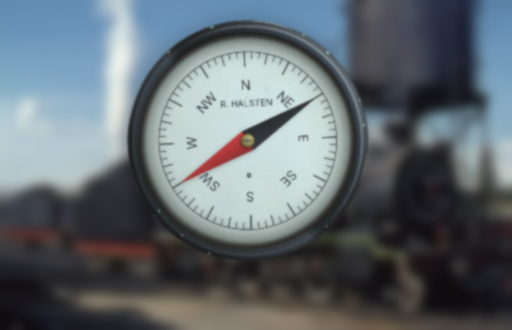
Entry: 240 °
